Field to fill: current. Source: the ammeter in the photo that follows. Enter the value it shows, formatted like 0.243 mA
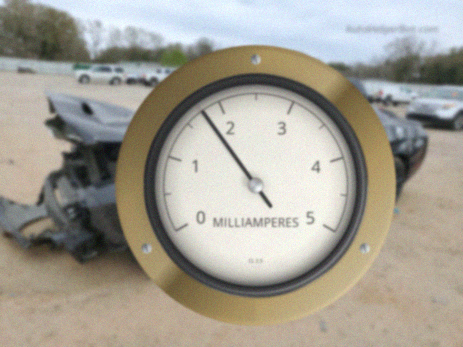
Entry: 1.75 mA
